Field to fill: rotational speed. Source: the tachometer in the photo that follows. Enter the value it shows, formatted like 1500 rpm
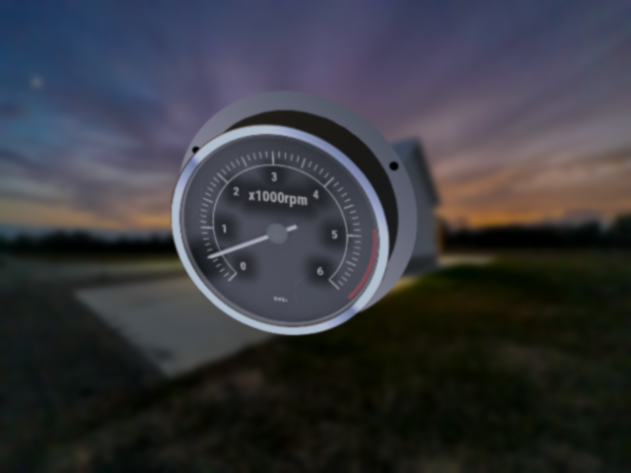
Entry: 500 rpm
